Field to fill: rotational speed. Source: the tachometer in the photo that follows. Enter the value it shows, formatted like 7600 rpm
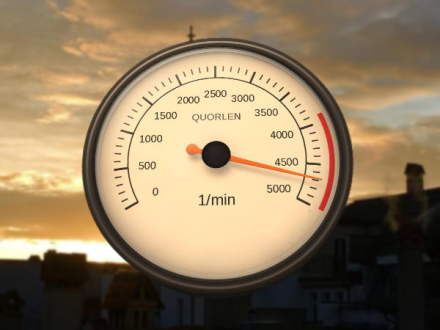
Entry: 4700 rpm
